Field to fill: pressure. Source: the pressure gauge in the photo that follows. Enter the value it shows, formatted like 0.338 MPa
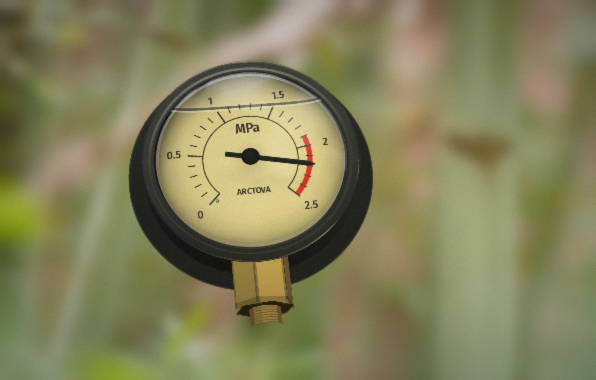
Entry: 2.2 MPa
